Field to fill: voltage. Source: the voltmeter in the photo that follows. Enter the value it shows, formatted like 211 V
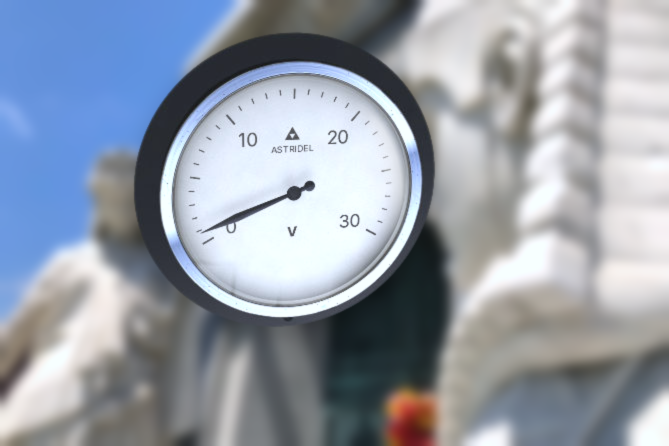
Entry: 1 V
